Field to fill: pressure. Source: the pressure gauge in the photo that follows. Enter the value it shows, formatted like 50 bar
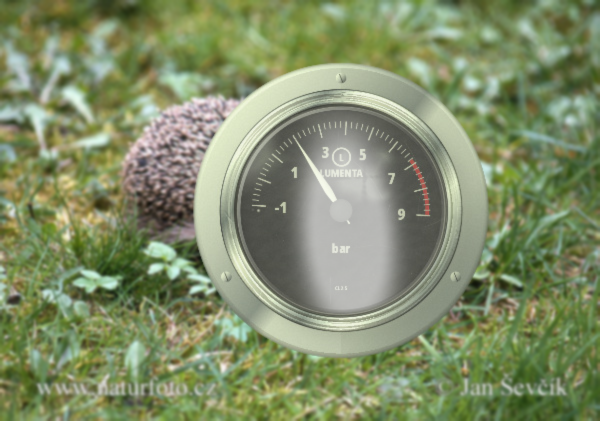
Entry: 2 bar
